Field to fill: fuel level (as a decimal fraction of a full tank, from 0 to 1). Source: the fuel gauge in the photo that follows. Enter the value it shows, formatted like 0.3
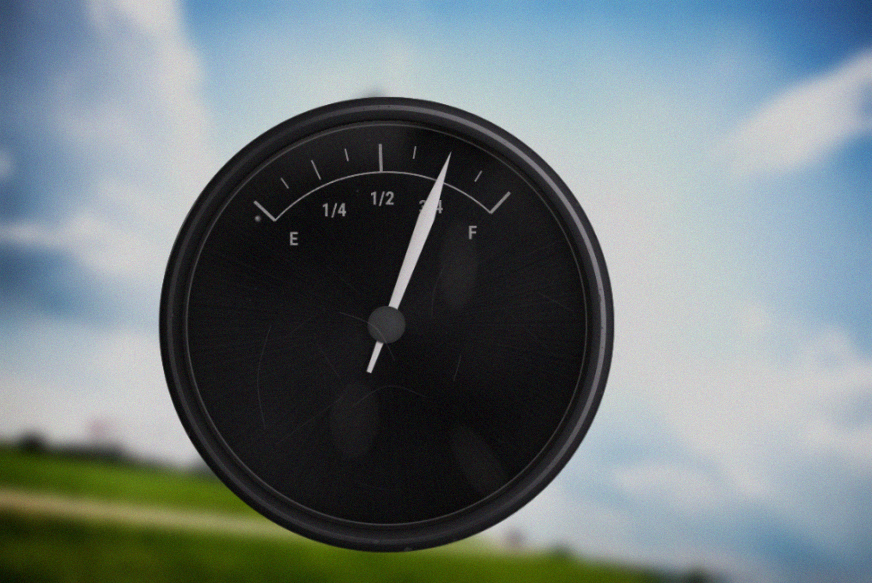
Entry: 0.75
